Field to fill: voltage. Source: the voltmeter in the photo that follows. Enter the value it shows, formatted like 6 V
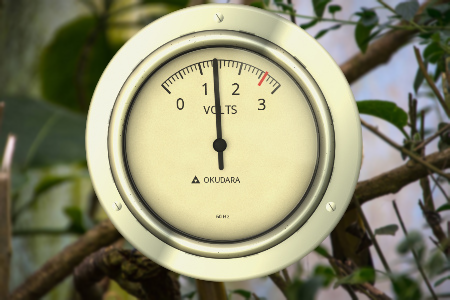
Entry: 1.4 V
